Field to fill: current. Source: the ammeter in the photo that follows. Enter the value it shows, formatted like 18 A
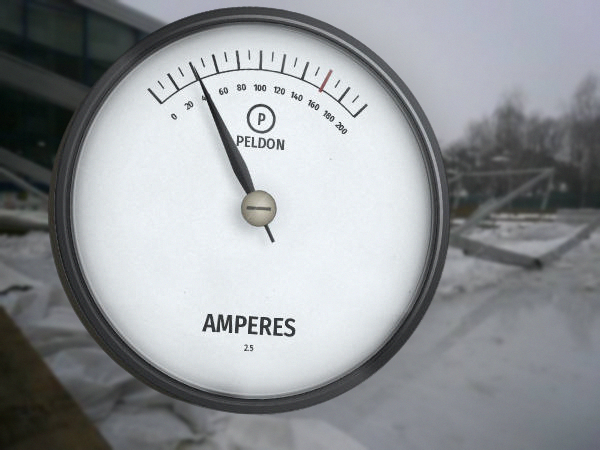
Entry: 40 A
